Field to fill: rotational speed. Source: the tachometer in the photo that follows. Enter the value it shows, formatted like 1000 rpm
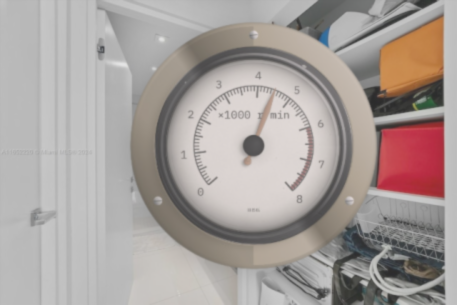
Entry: 4500 rpm
